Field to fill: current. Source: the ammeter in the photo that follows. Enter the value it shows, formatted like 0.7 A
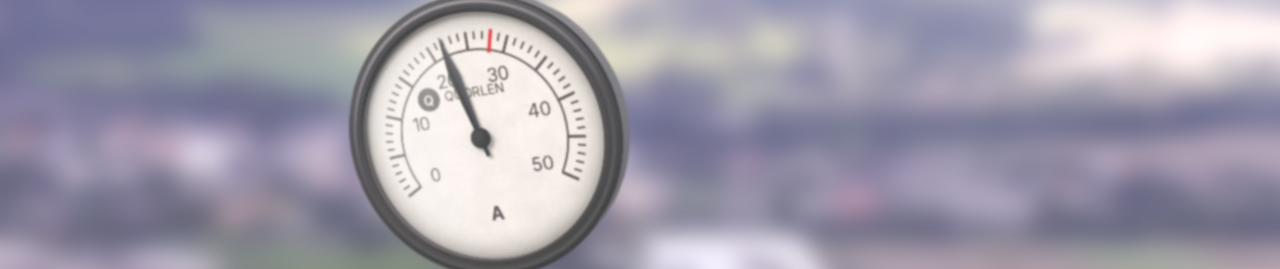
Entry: 22 A
